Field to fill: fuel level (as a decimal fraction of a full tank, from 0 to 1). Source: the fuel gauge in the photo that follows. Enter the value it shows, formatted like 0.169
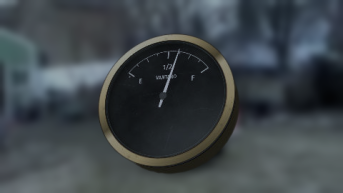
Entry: 0.625
